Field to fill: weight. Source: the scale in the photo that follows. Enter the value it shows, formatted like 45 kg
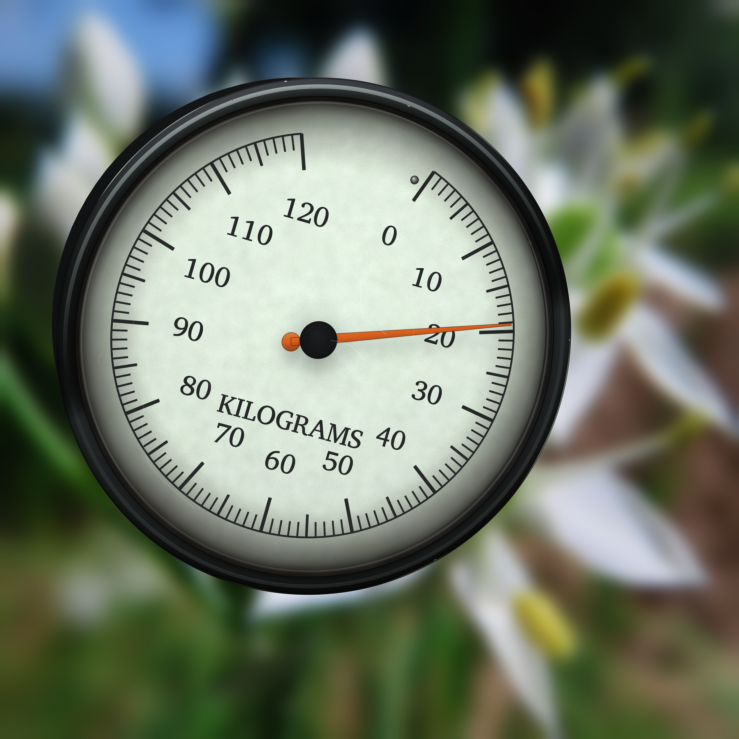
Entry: 19 kg
